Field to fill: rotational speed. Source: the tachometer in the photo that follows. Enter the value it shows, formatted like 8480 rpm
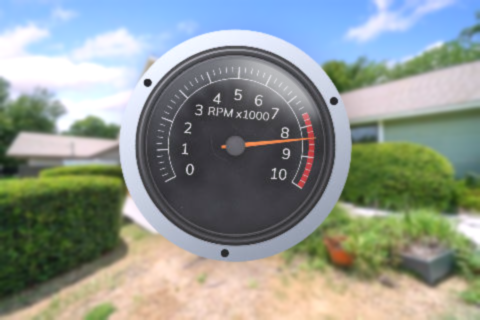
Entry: 8400 rpm
